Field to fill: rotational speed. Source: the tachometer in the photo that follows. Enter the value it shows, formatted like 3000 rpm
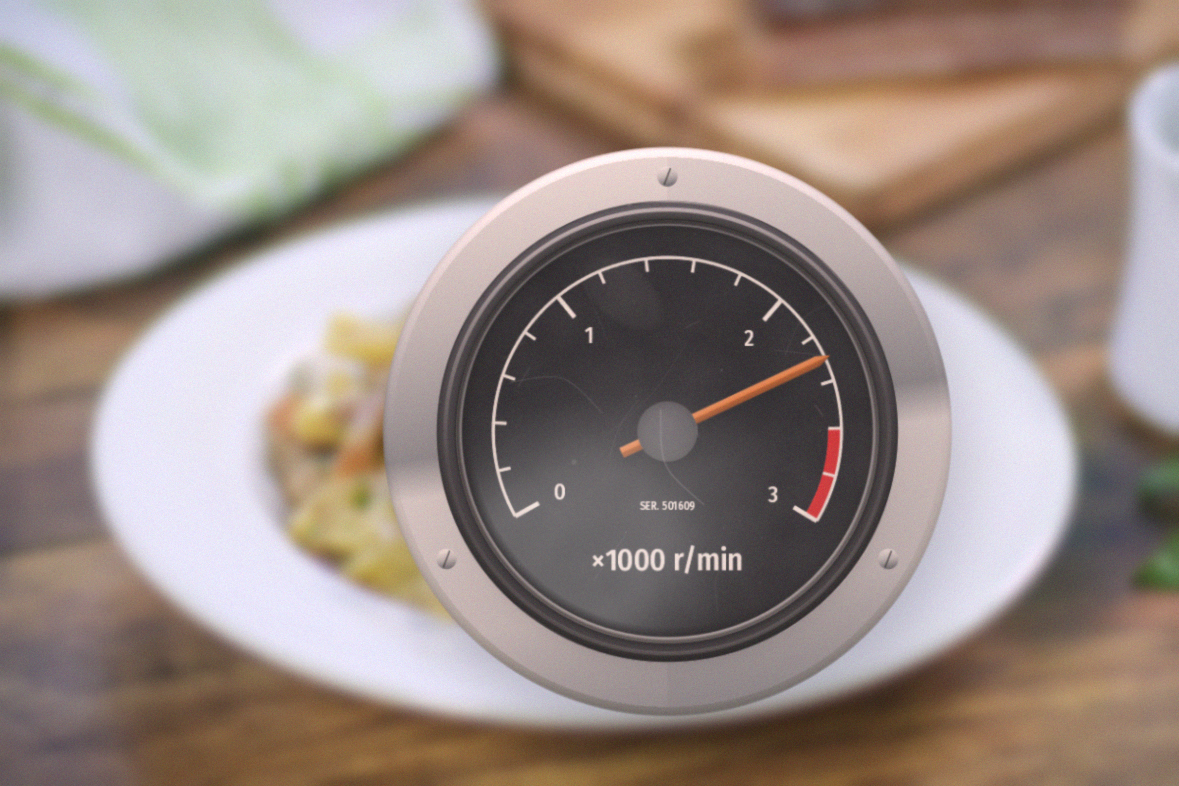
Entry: 2300 rpm
